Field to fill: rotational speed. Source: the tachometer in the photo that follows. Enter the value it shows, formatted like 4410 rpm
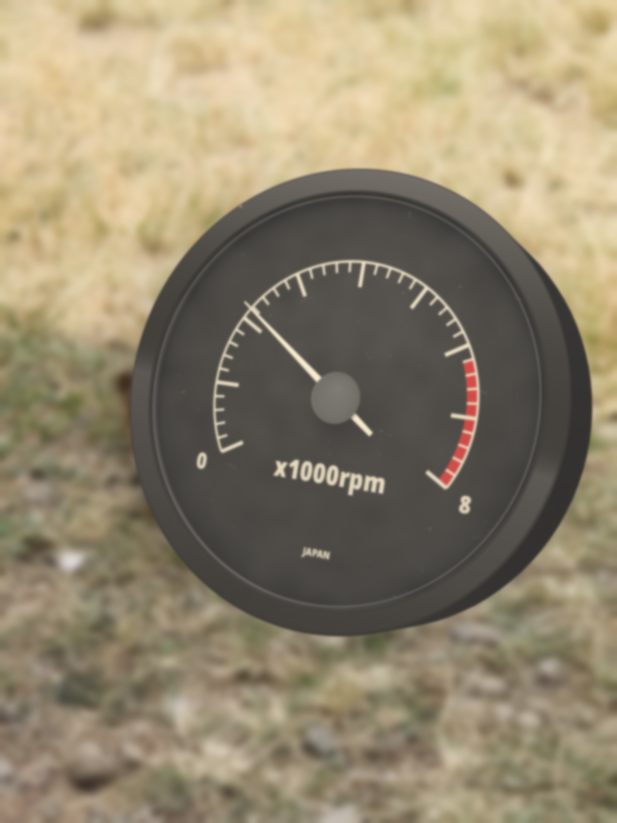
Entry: 2200 rpm
